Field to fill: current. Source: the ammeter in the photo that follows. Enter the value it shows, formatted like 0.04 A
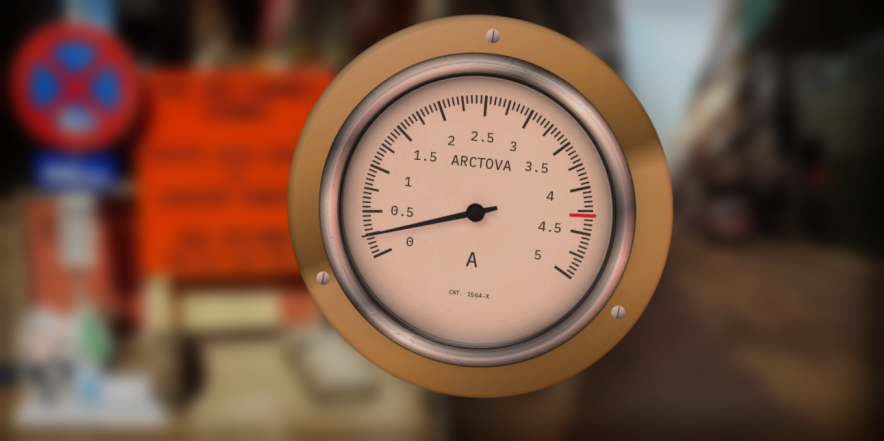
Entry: 0.25 A
